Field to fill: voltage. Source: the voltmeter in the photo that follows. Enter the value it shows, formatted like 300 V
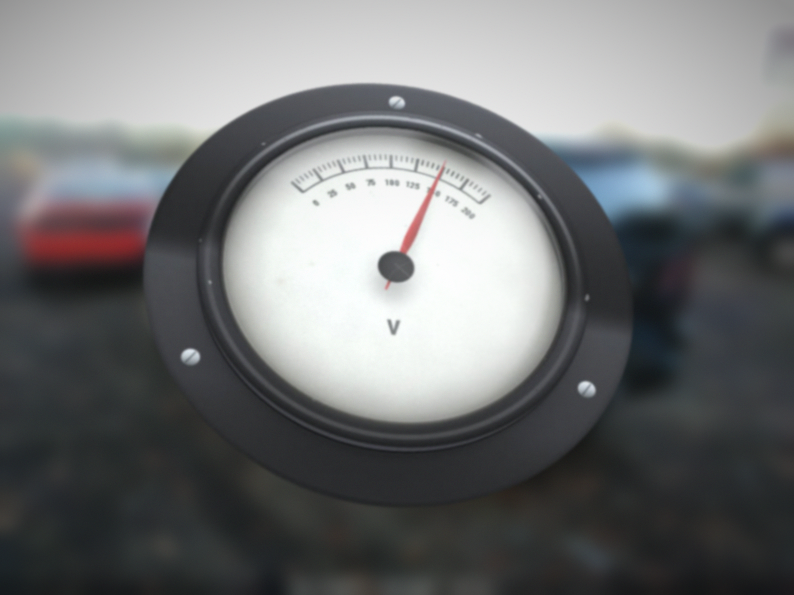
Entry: 150 V
